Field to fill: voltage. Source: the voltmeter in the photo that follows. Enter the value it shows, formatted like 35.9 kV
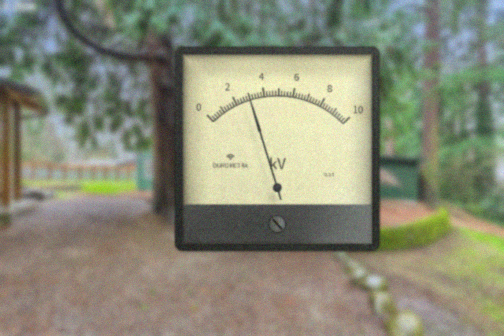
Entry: 3 kV
